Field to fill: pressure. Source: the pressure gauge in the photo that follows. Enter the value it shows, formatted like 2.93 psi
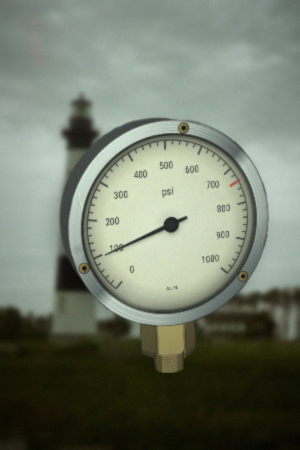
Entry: 100 psi
